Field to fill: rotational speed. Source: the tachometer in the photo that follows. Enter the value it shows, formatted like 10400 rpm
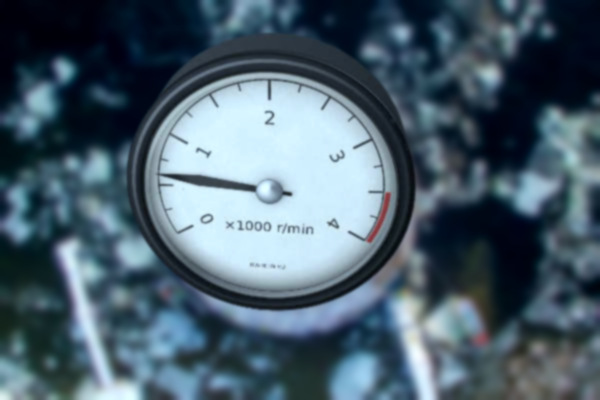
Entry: 625 rpm
